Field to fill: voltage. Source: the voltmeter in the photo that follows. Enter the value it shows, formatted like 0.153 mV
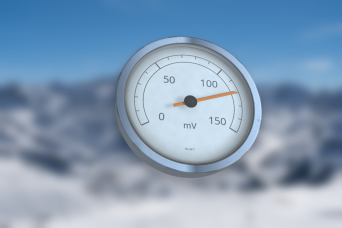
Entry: 120 mV
